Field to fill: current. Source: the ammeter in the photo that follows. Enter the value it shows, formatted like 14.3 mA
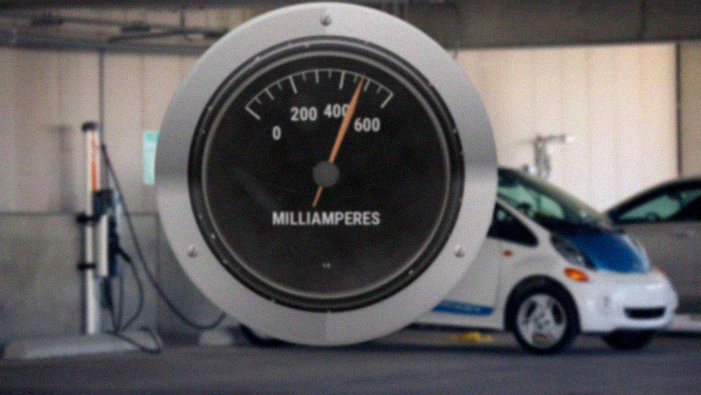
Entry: 475 mA
